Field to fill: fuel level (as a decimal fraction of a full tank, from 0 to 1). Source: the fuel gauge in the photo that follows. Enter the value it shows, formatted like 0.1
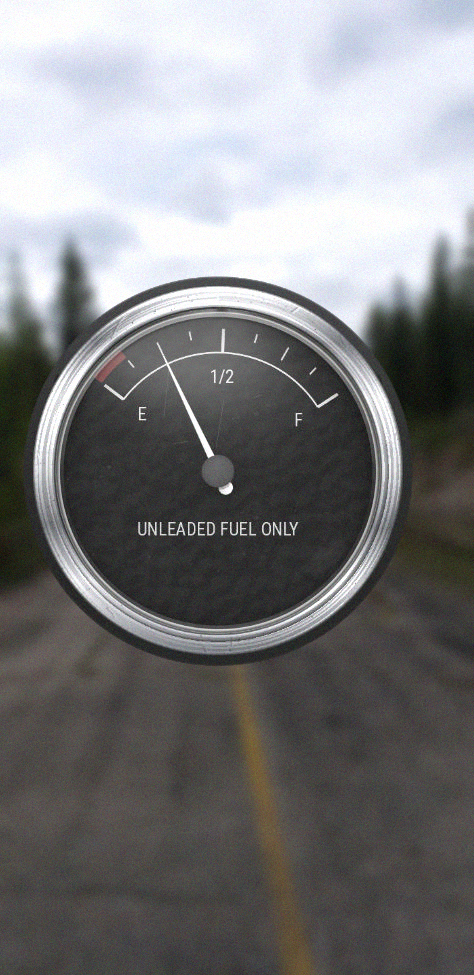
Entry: 0.25
